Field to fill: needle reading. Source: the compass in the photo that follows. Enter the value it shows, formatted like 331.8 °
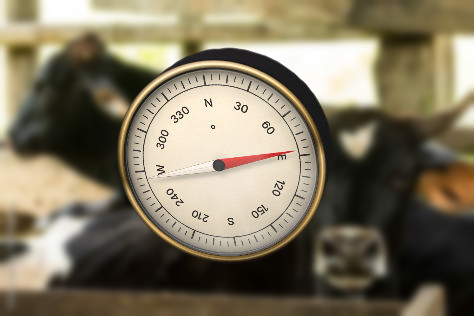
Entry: 85 °
